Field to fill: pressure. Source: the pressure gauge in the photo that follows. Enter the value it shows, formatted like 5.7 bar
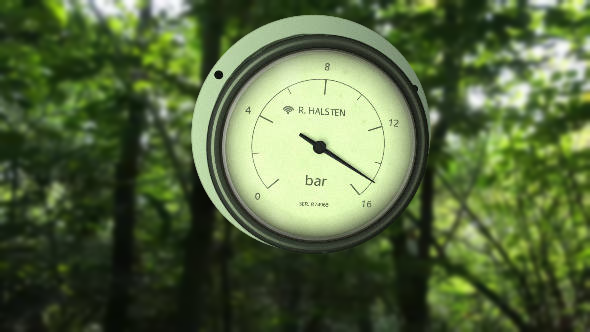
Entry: 15 bar
